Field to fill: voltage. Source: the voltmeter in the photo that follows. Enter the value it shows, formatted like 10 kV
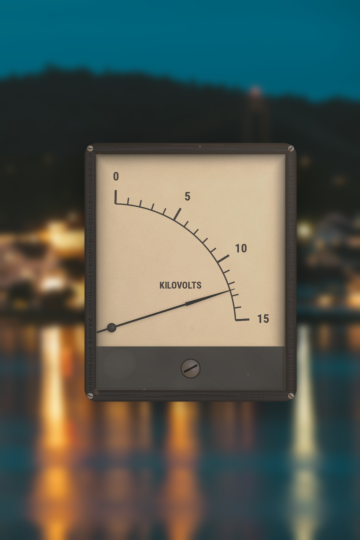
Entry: 12.5 kV
